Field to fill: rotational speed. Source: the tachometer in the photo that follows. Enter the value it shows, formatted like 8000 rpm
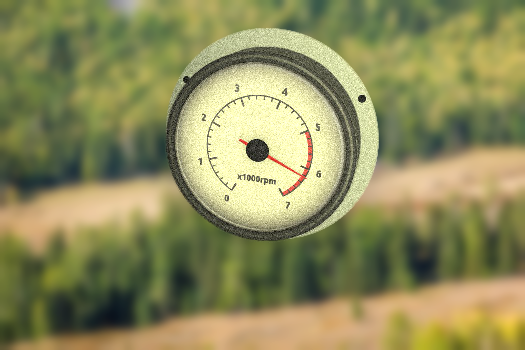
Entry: 6200 rpm
